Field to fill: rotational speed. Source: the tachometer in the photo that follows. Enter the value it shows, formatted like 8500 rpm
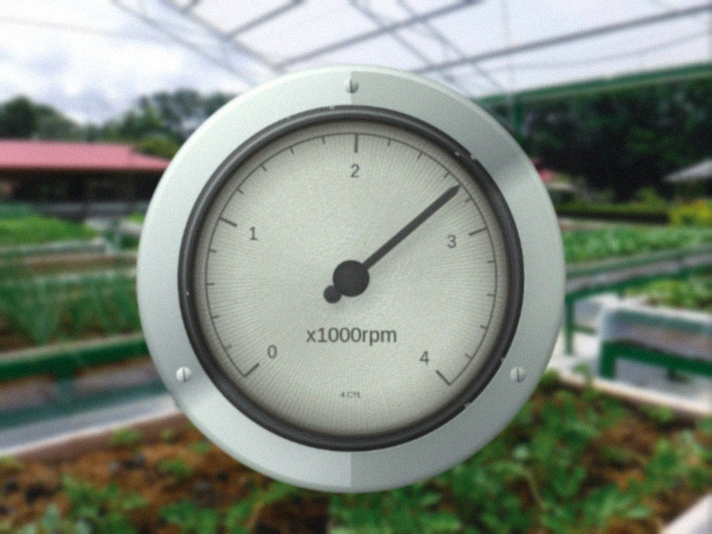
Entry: 2700 rpm
